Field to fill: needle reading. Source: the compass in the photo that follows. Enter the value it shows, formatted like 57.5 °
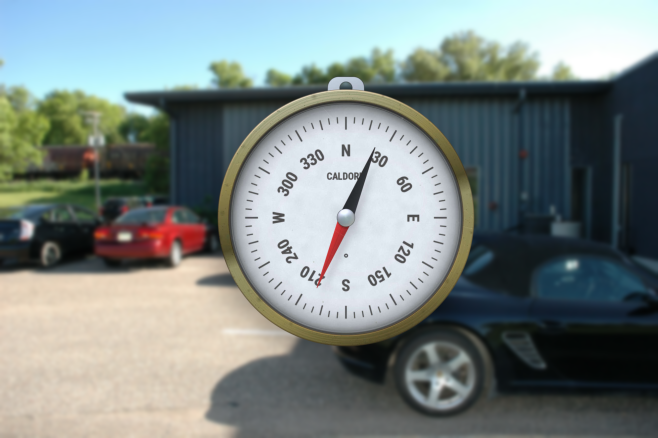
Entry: 202.5 °
